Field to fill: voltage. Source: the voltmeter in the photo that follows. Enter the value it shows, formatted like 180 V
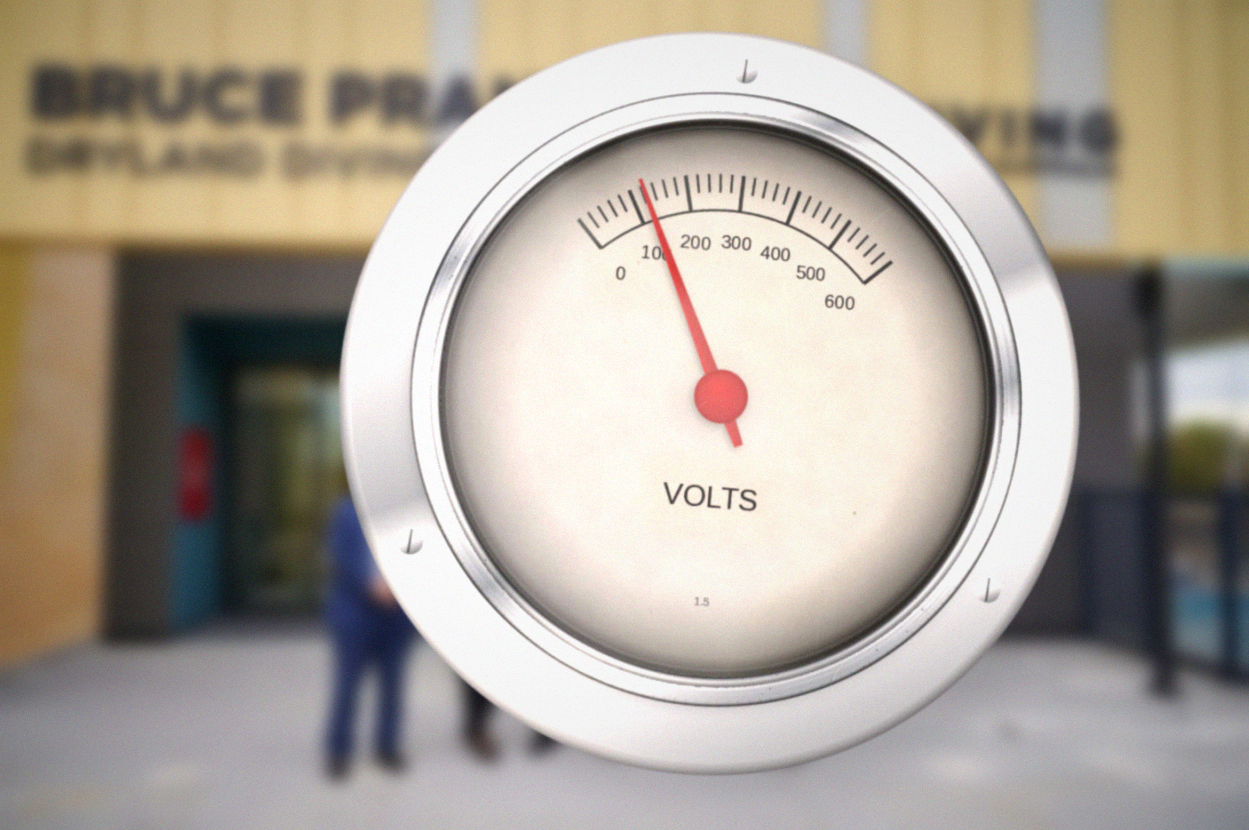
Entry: 120 V
